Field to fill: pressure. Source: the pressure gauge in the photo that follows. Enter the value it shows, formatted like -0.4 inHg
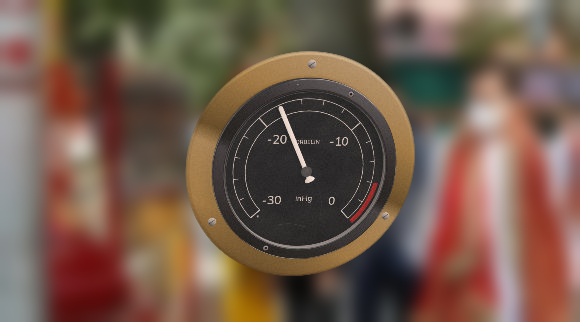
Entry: -18 inHg
